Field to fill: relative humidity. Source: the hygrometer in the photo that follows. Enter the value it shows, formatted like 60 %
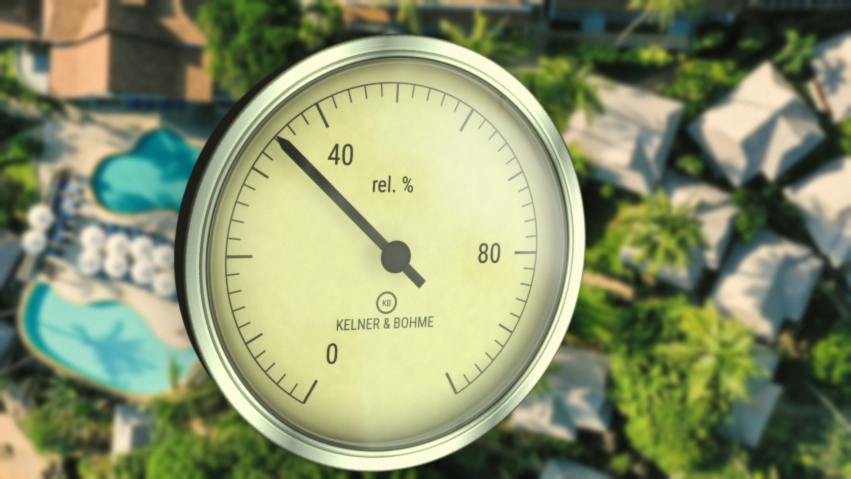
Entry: 34 %
